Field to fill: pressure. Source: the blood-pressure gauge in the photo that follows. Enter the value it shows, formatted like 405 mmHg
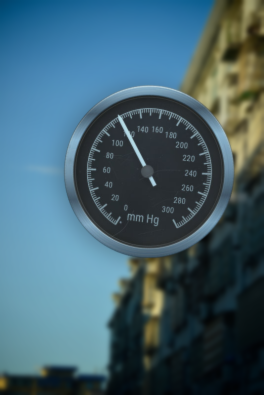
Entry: 120 mmHg
